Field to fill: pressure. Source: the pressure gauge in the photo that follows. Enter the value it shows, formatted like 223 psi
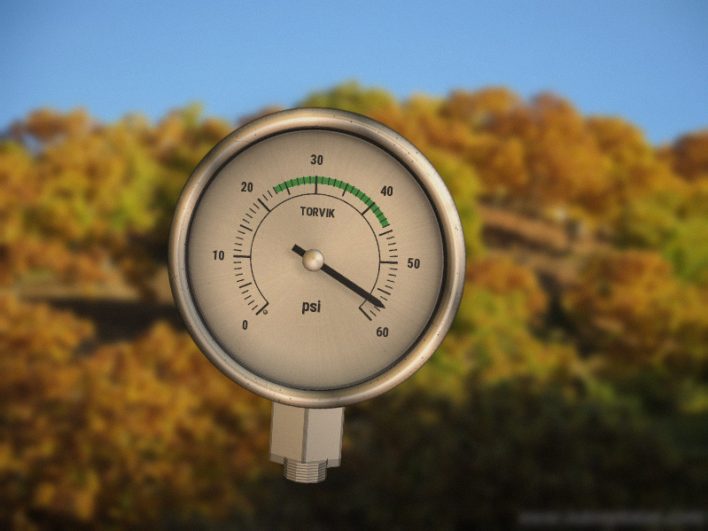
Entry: 57 psi
